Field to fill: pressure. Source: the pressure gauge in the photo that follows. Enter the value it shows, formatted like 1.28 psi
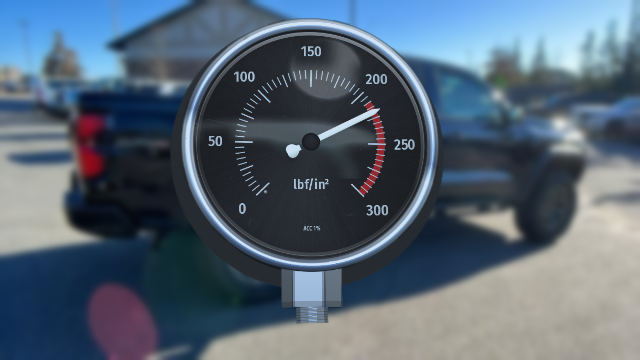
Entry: 220 psi
